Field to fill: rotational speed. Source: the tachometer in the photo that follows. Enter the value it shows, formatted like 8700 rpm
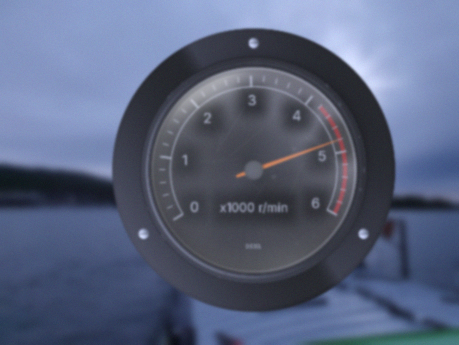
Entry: 4800 rpm
